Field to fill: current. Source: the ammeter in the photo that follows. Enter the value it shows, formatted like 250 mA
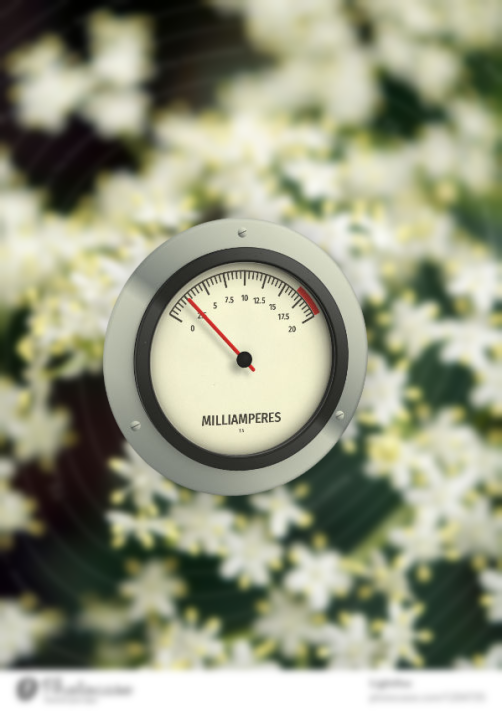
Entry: 2.5 mA
